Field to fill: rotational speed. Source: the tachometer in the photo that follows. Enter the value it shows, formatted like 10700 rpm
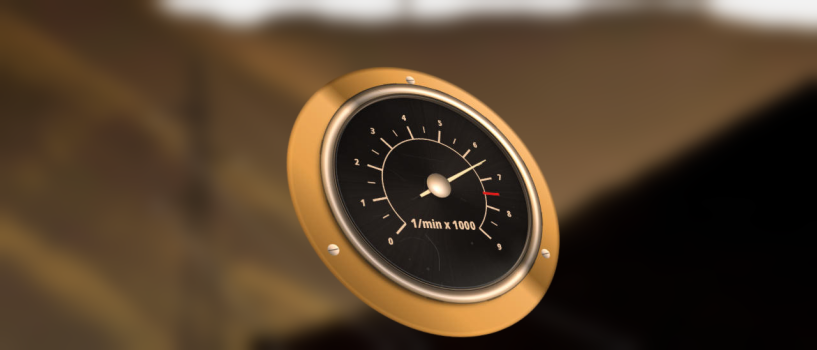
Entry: 6500 rpm
